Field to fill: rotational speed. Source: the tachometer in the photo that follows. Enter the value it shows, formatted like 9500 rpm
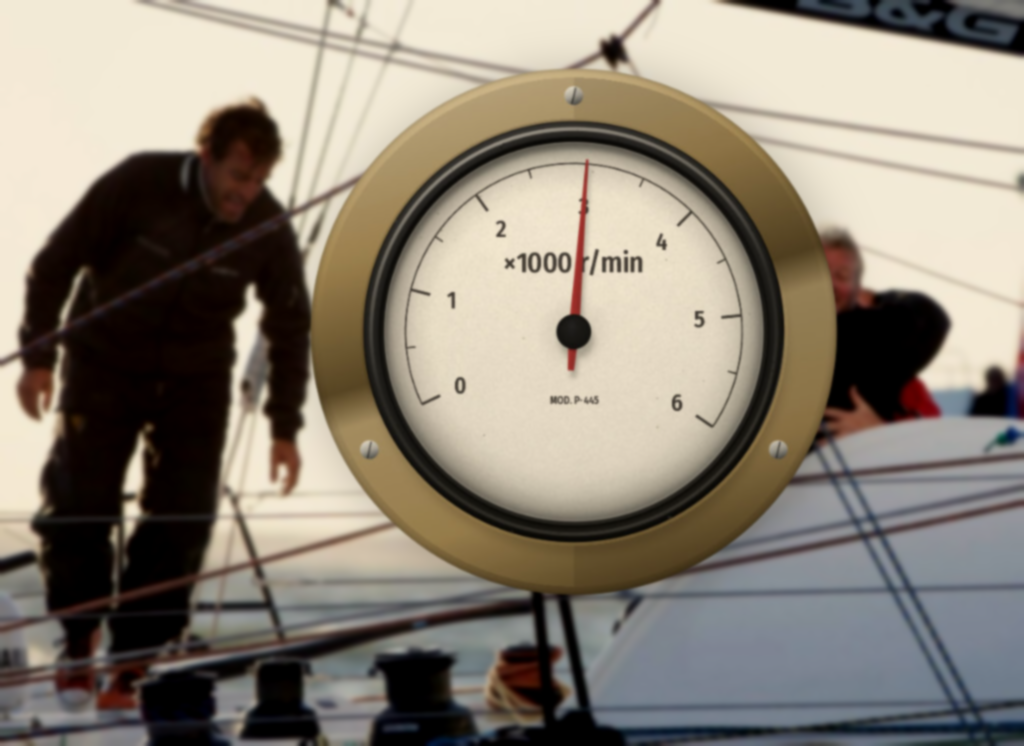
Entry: 3000 rpm
